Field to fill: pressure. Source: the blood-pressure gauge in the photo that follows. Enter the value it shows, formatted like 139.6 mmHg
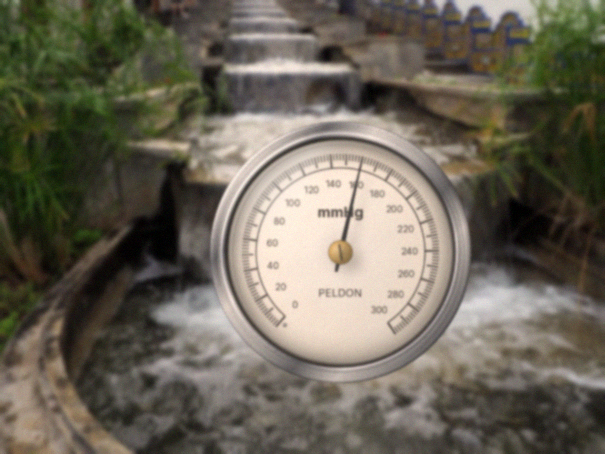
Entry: 160 mmHg
